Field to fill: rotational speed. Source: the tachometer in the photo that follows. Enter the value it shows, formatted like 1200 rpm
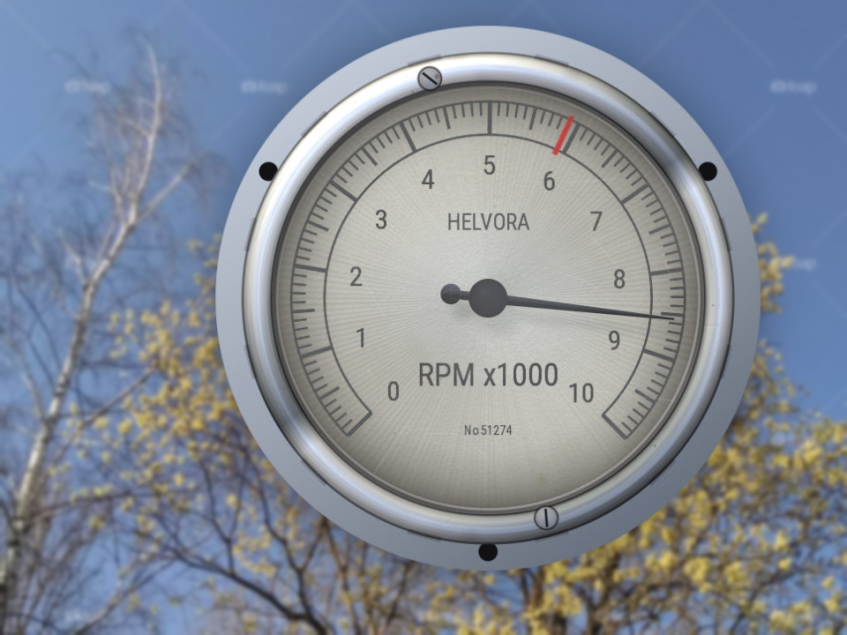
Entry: 8550 rpm
